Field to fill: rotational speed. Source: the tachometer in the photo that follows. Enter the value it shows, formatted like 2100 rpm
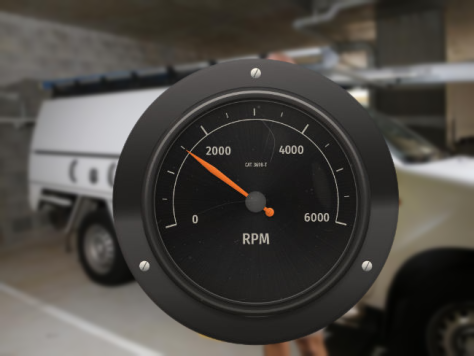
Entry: 1500 rpm
